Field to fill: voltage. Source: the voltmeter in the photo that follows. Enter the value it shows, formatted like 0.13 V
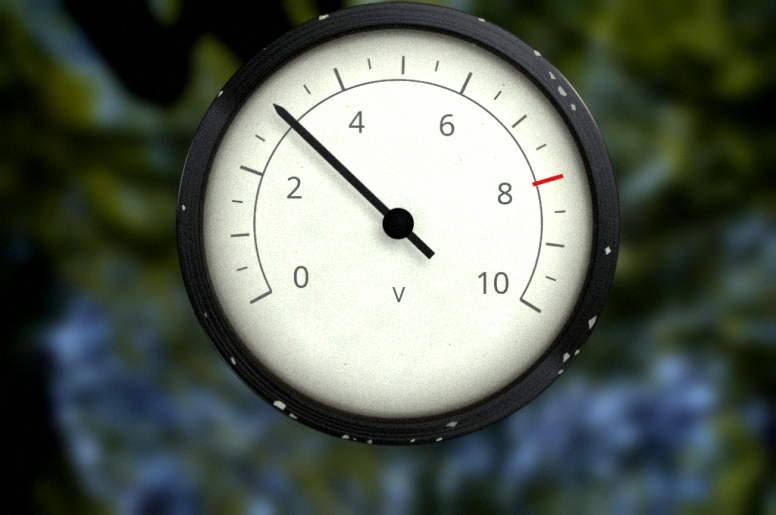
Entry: 3 V
